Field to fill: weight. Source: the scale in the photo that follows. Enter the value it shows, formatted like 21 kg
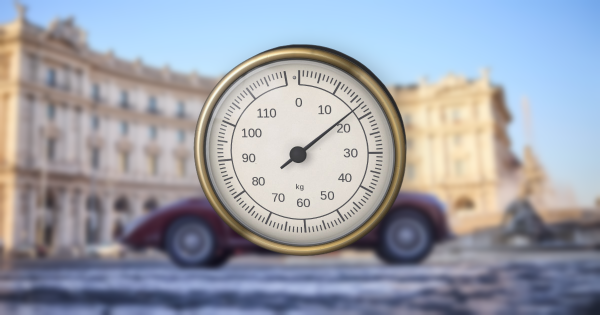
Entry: 17 kg
